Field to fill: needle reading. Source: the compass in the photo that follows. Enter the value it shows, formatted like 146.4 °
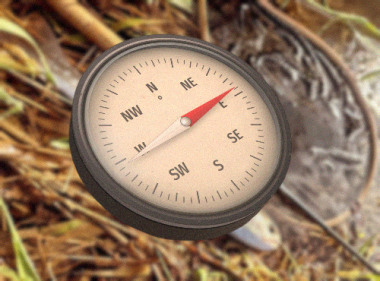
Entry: 85 °
